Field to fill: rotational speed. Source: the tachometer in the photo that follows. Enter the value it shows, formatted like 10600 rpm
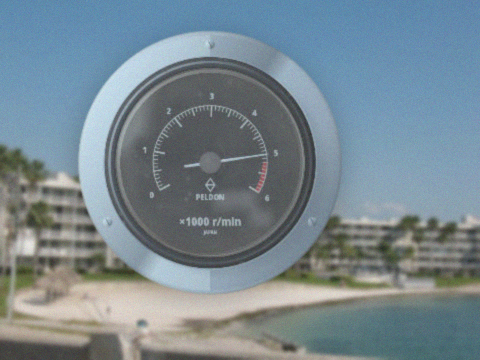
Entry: 5000 rpm
